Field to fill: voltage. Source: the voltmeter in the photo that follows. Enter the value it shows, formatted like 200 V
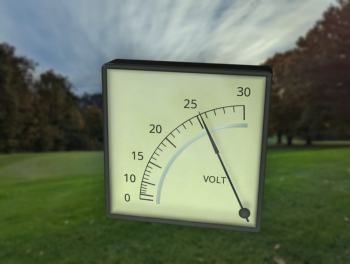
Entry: 25.5 V
